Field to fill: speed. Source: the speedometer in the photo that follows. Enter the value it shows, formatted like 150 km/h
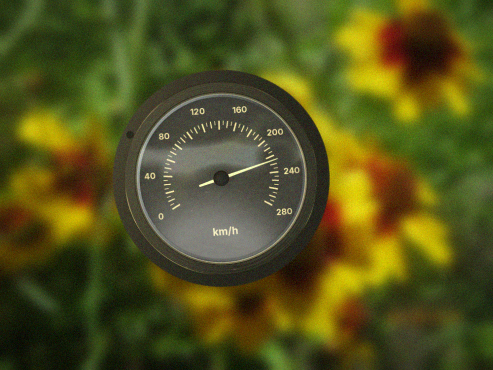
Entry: 225 km/h
